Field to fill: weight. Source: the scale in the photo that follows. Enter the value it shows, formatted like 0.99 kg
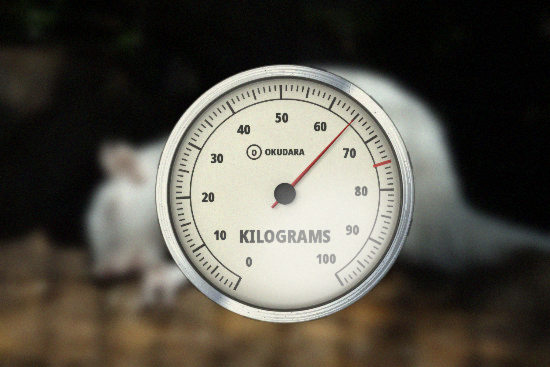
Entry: 65 kg
